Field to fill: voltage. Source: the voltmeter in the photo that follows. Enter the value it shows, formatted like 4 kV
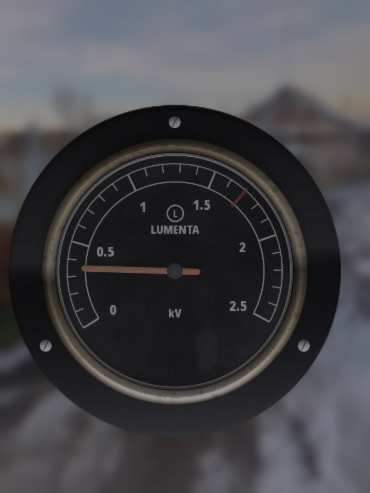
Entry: 0.35 kV
